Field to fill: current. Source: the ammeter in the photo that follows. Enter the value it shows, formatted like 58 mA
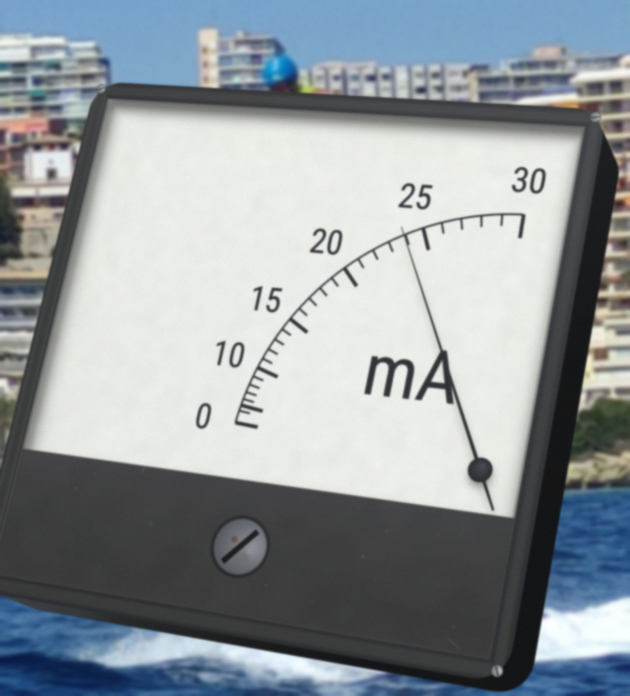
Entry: 24 mA
